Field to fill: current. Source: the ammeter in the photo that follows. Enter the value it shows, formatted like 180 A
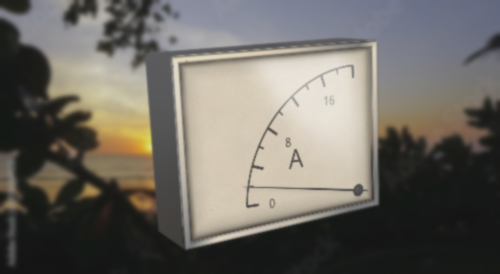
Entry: 2 A
